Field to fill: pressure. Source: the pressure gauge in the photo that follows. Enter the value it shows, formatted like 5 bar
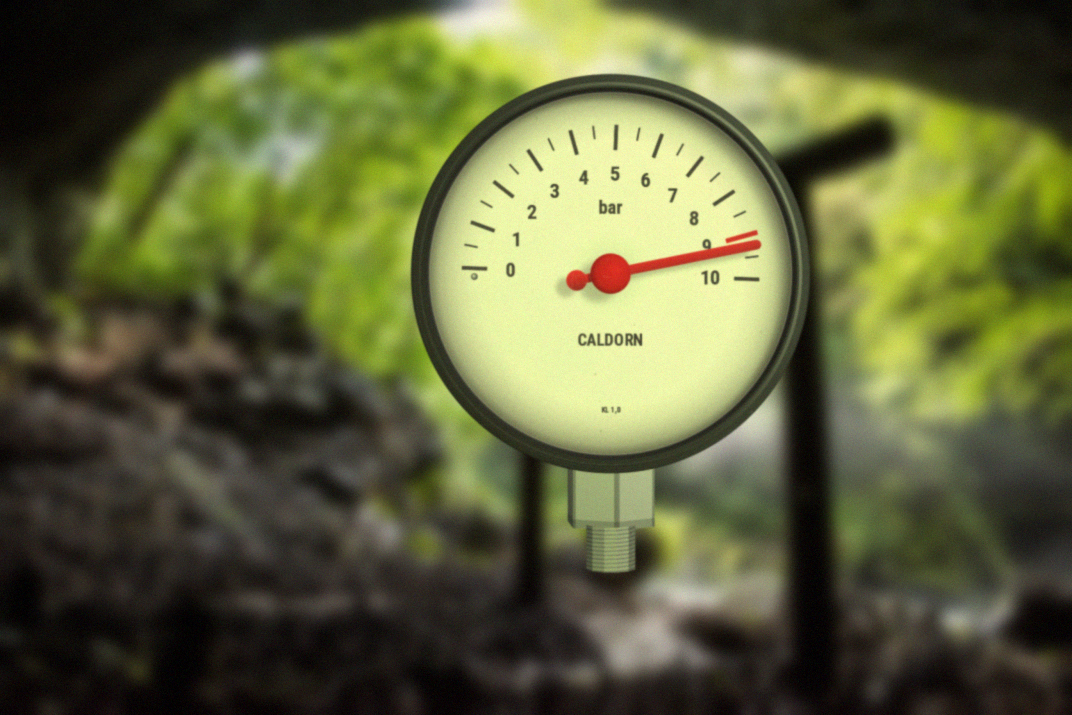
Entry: 9.25 bar
